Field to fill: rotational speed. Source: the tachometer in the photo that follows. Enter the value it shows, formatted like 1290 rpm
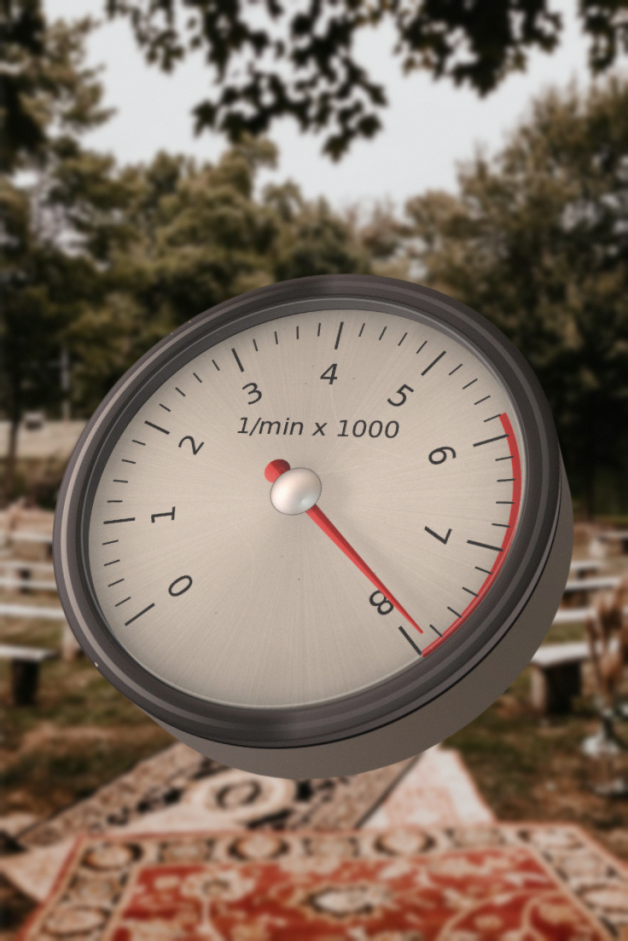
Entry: 7900 rpm
